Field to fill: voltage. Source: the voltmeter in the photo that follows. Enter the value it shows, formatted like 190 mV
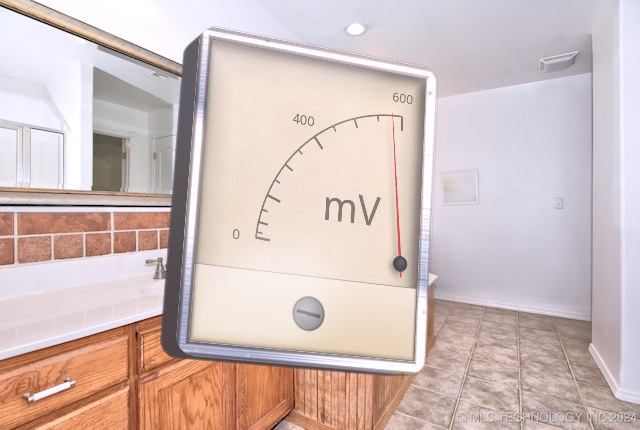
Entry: 575 mV
